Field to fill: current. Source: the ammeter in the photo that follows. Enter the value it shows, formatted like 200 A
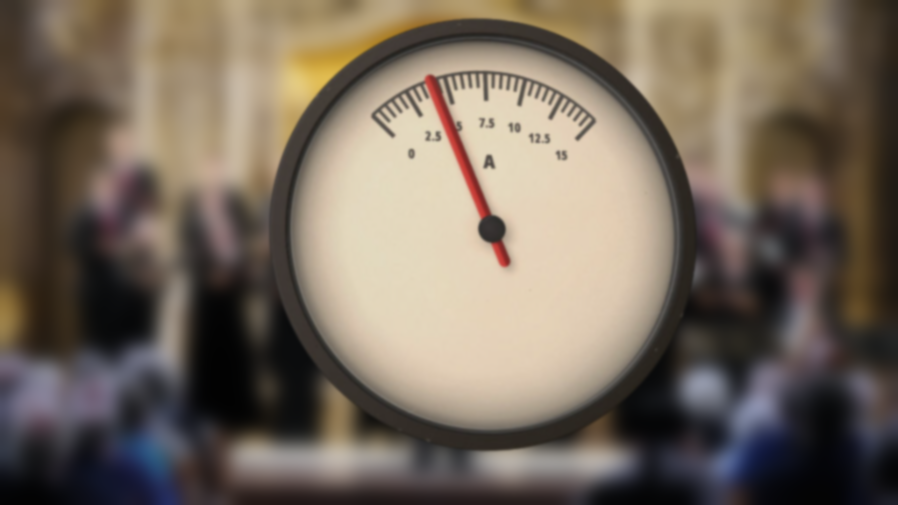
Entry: 4 A
